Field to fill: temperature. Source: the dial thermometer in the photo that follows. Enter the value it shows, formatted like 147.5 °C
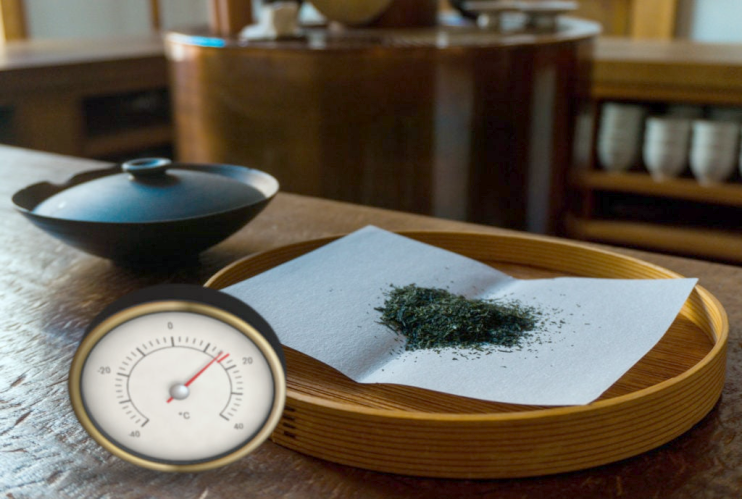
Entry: 14 °C
